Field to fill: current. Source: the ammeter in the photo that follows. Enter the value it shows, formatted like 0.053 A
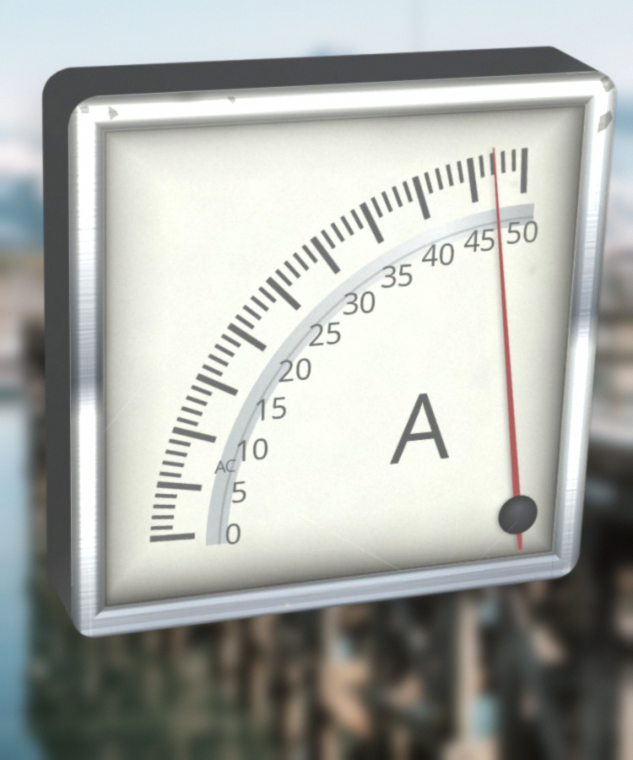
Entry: 47 A
